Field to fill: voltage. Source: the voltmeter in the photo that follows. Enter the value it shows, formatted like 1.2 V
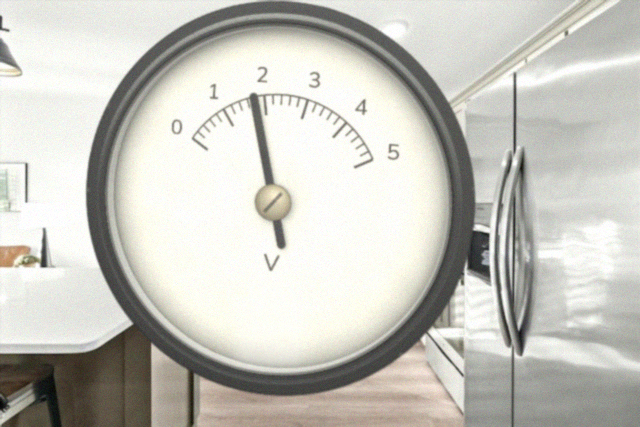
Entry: 1.8 V
